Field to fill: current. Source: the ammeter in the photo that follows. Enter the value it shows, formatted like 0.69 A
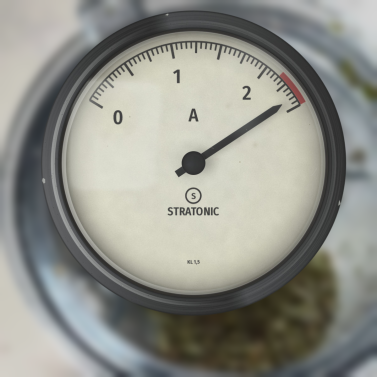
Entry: 2.4 A
